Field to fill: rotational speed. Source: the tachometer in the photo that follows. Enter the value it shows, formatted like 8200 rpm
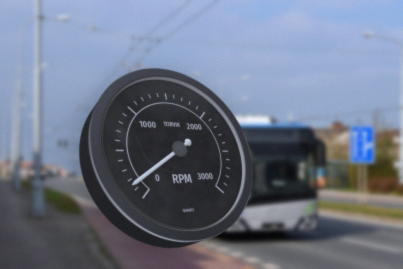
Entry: 150 rpm
